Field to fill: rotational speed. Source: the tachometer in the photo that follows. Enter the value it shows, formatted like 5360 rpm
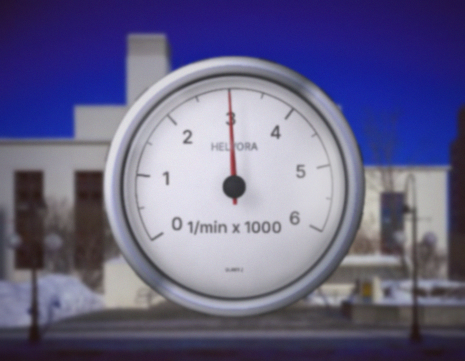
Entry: 3000 rpm
